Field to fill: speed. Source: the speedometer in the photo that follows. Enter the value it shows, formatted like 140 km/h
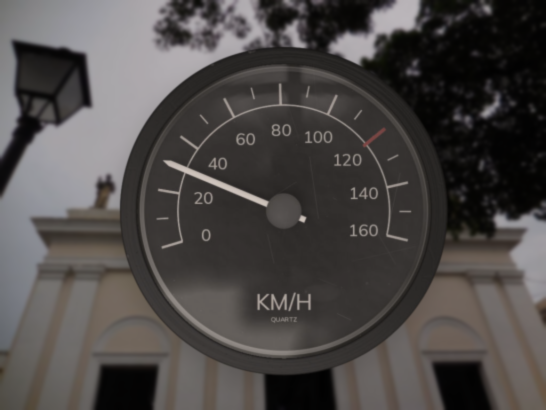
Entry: 30 km/h
